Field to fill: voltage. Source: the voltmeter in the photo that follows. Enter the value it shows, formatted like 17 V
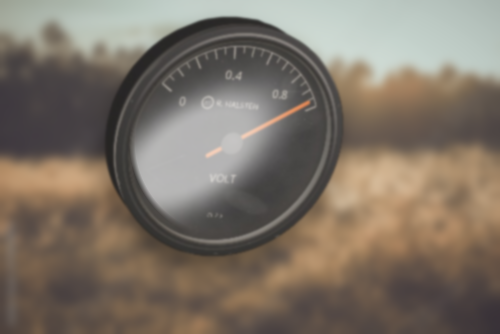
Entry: 0.95 V
